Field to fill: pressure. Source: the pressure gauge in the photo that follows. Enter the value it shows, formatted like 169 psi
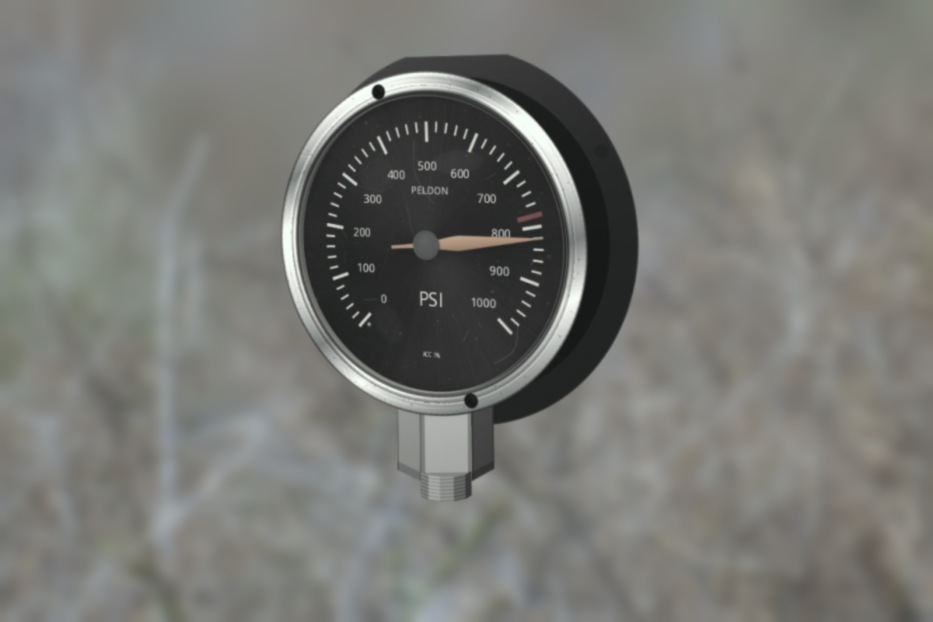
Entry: 820 psi
